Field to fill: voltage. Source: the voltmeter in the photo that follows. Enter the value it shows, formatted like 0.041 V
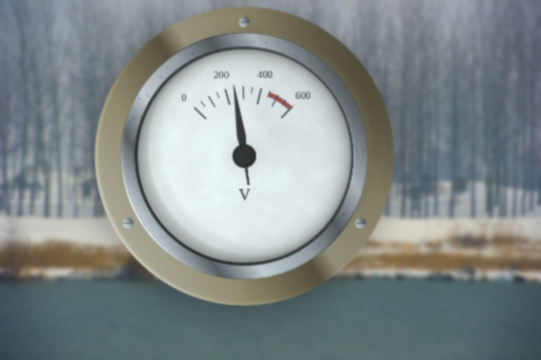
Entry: 250 V
